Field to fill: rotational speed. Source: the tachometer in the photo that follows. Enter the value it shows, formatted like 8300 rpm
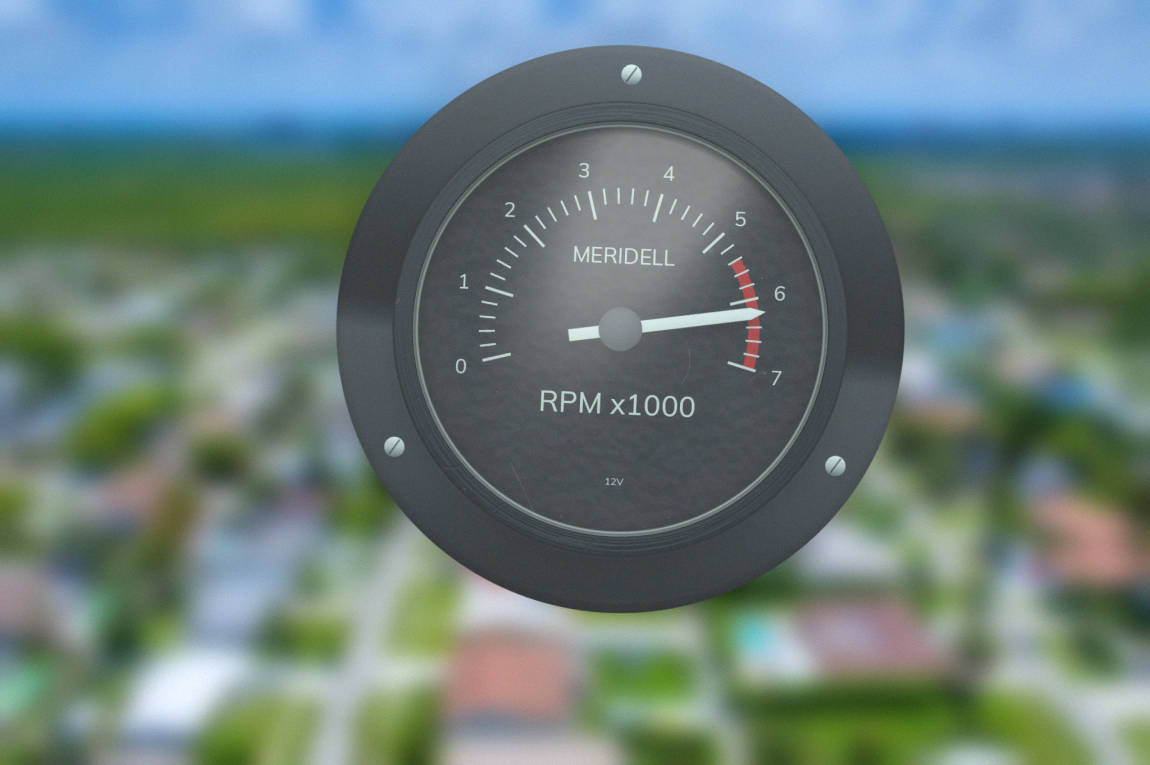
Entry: 6200 rpm
